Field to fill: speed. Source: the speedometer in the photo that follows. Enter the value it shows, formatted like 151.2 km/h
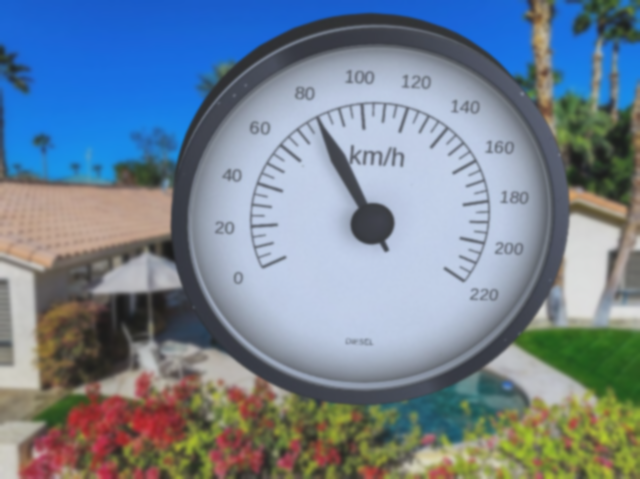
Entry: 80 km/h
